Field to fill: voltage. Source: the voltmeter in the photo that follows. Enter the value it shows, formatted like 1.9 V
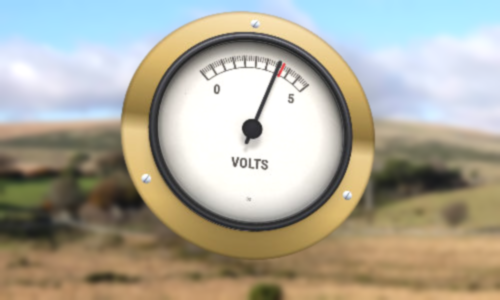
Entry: 3.5 V
